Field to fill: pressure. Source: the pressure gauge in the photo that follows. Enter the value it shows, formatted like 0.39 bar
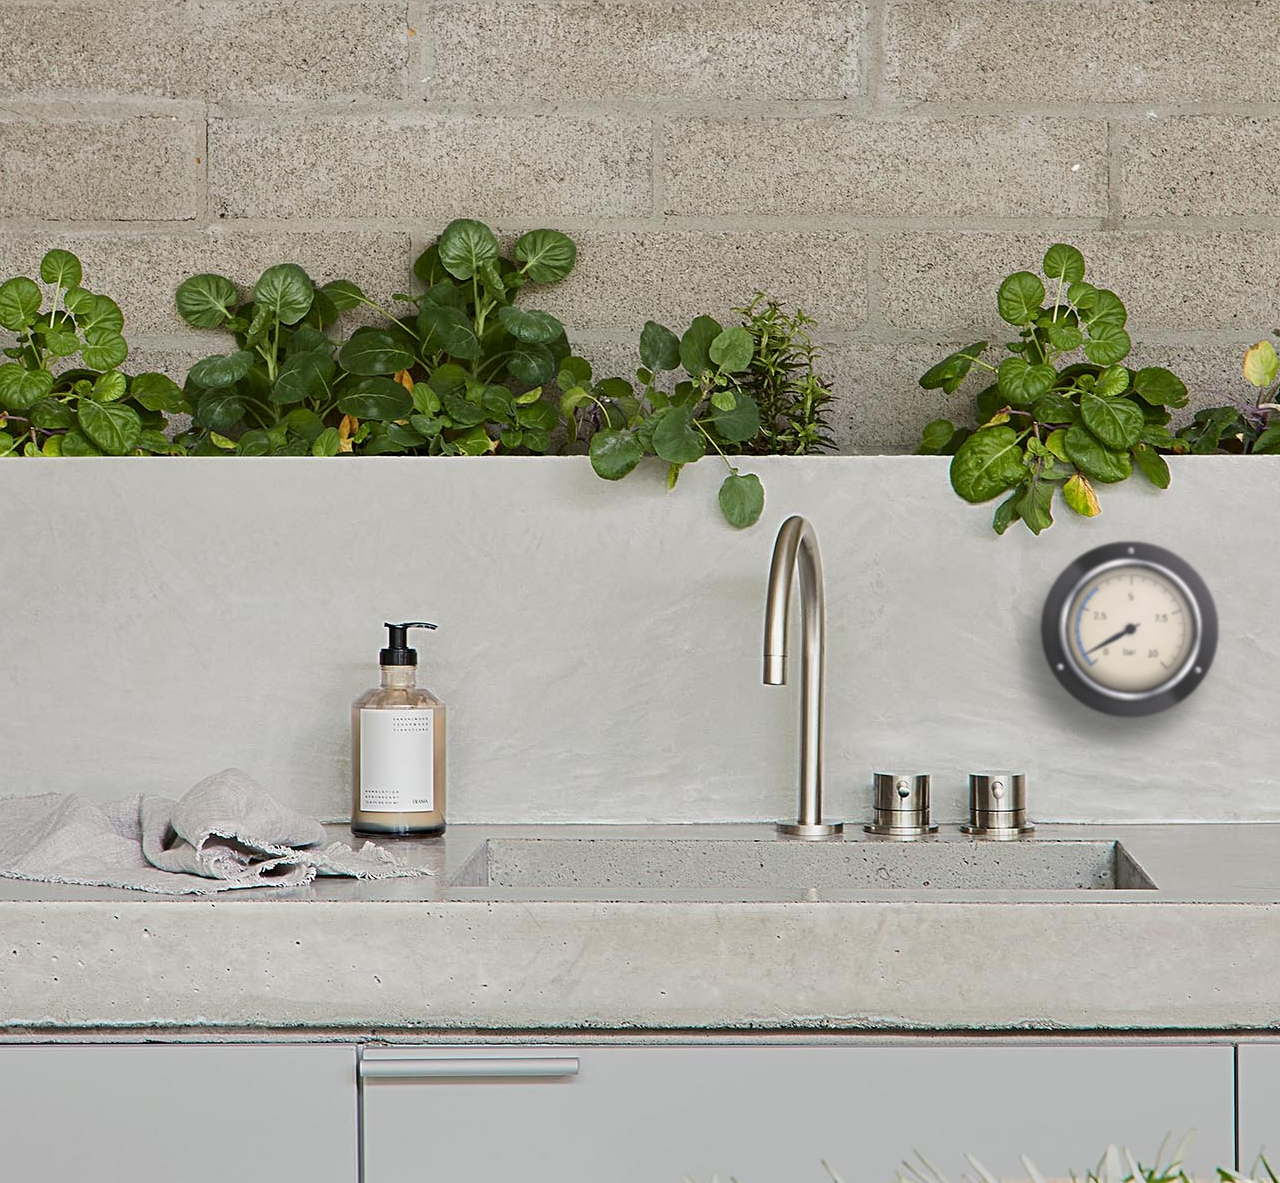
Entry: 0.5 bar
